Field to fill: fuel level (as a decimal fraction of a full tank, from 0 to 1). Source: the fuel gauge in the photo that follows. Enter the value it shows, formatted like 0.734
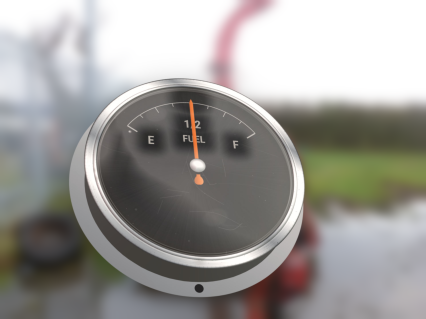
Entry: 0.5
